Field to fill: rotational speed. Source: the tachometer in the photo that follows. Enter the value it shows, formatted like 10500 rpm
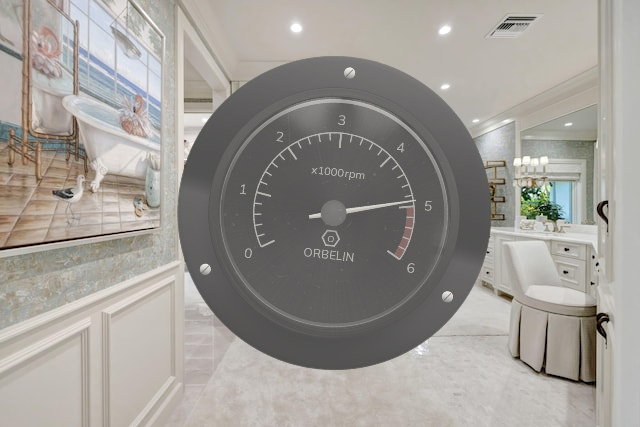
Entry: 4900 rpm
